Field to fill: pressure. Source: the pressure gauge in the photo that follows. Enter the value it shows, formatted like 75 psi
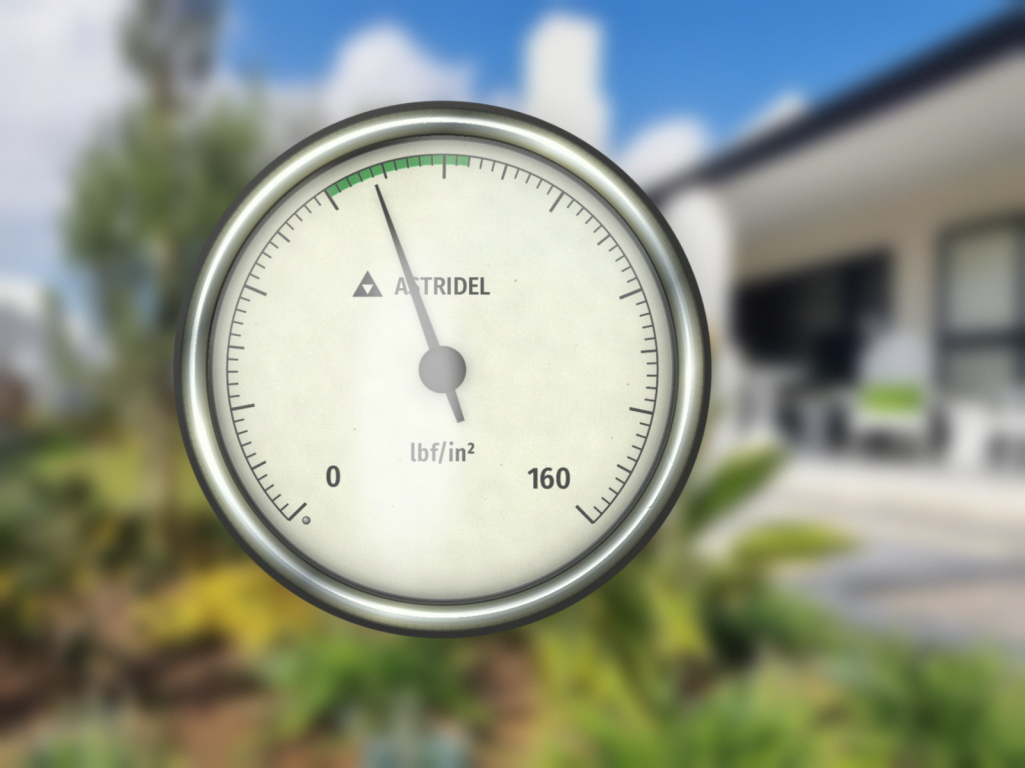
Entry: 68 psi
